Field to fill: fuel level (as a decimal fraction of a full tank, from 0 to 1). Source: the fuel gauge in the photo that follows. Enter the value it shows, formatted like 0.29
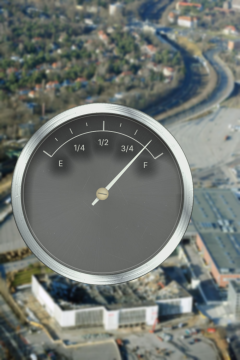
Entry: 0.875
